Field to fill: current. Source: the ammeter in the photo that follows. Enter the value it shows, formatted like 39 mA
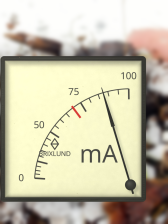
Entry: 87.5 mA
